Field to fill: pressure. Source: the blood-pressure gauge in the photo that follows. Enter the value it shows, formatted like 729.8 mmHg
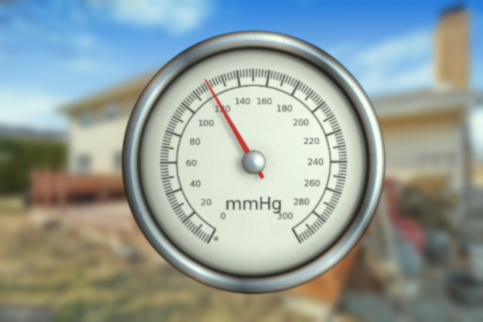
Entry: 120 mmHg
